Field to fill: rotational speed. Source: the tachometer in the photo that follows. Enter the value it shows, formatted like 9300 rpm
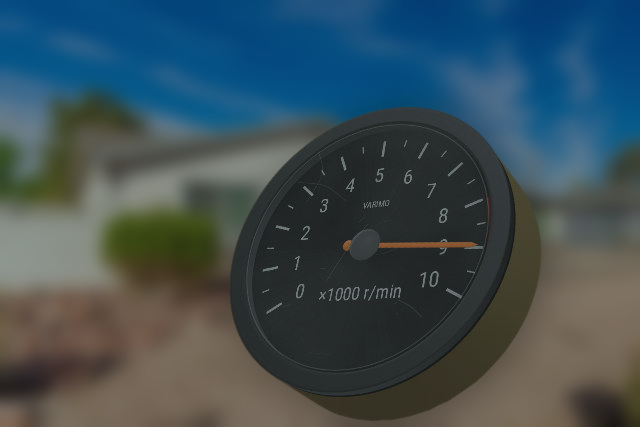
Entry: 9000 rpm
